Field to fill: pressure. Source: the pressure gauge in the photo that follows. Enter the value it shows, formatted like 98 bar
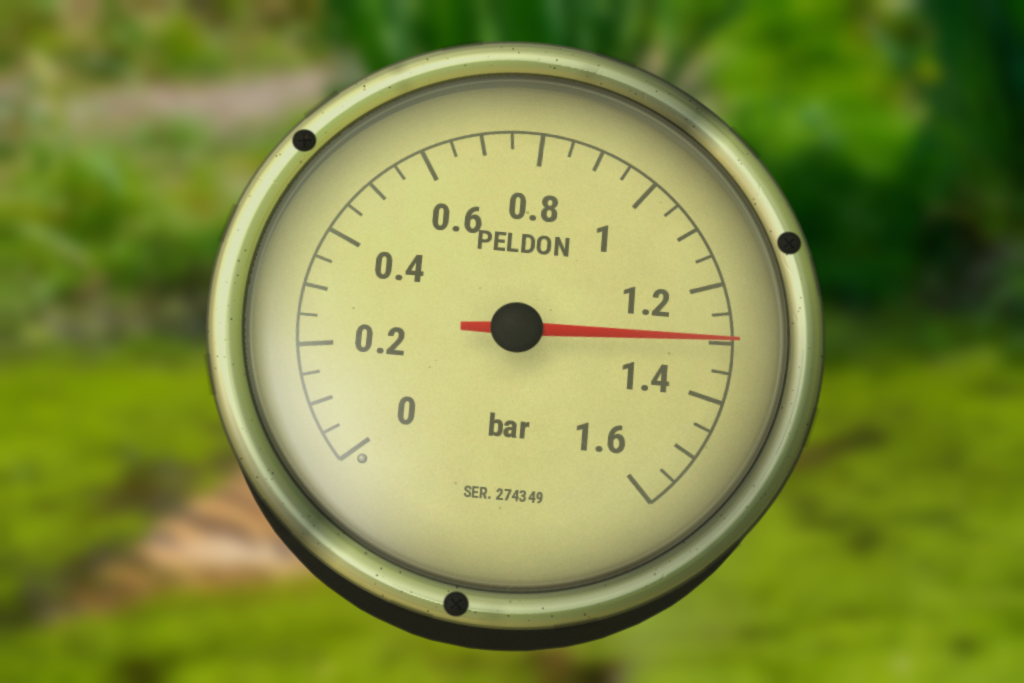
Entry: 1.3 bar
